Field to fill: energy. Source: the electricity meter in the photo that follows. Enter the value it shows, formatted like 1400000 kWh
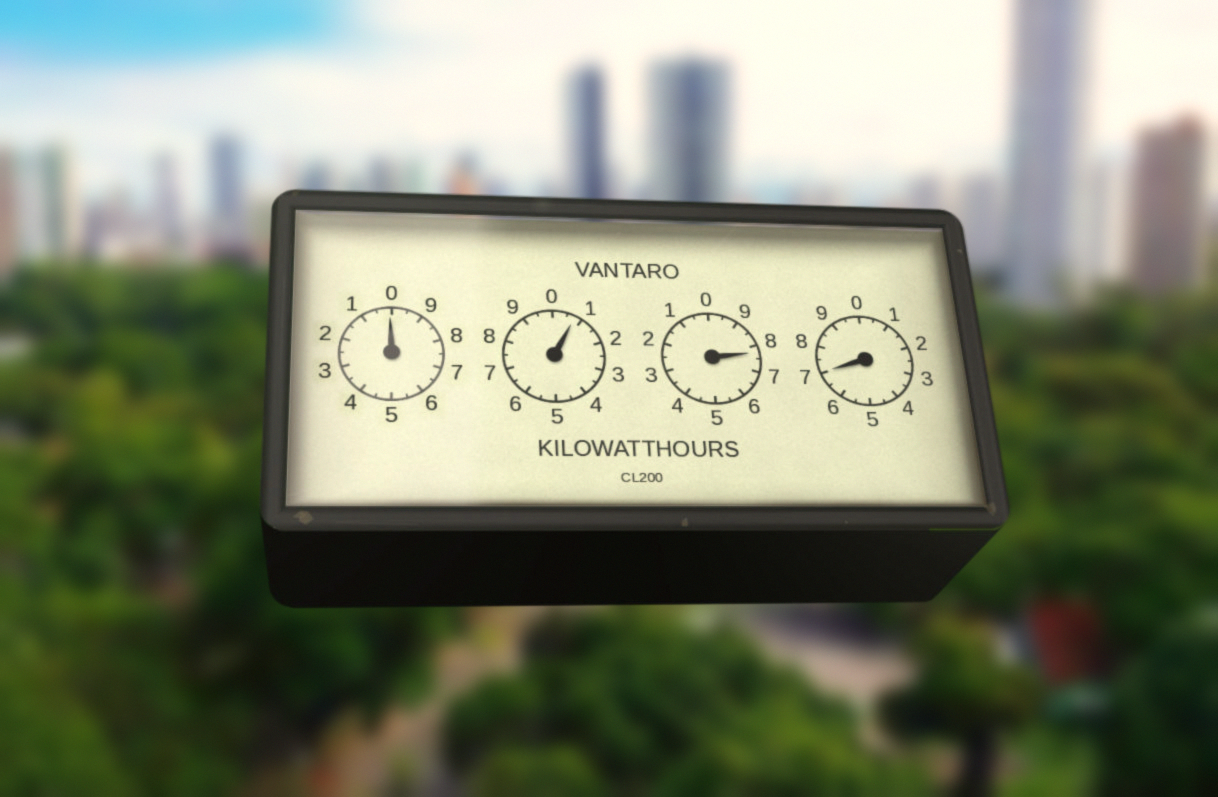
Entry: 77 kWh
